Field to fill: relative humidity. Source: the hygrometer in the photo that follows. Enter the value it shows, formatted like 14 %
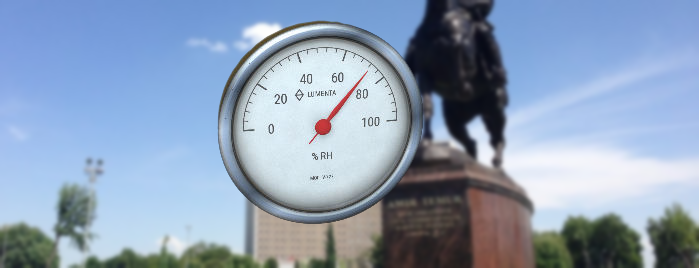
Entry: 72 %
